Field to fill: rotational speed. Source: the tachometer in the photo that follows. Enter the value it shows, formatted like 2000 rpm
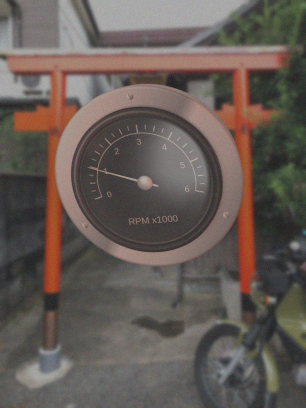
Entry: 1000 rpm
